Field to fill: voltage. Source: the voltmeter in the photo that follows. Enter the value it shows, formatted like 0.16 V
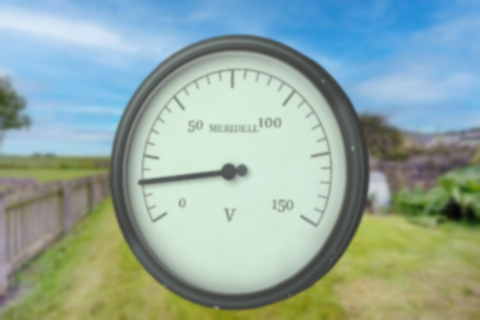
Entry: 15 V
